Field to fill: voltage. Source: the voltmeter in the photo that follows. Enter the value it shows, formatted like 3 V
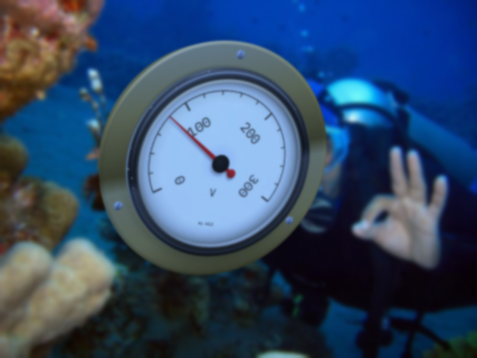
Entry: 80 V
